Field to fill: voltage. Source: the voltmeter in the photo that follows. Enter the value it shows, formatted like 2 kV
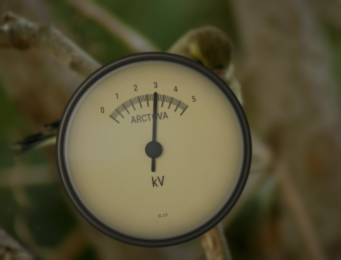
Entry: 3 kV
